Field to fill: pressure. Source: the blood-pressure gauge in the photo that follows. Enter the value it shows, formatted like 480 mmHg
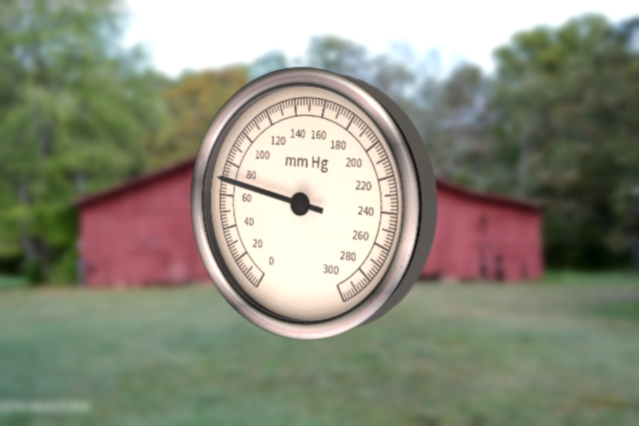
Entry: 70 mmHg
